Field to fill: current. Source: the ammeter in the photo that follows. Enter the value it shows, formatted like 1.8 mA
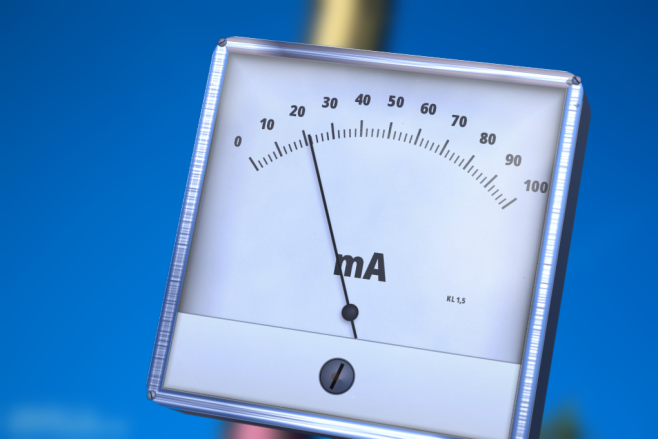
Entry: 22 mA
